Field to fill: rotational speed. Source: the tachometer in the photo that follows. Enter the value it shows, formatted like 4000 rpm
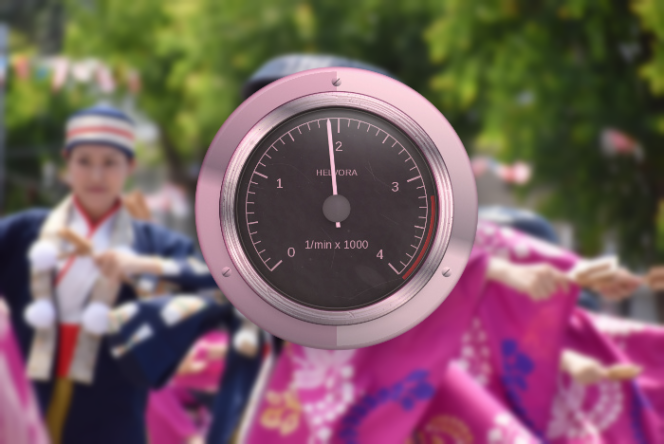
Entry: 1900 rpm
